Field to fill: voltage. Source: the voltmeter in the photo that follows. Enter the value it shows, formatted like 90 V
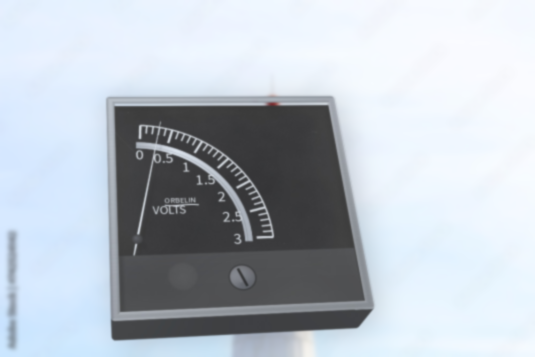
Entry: 0.3 V
